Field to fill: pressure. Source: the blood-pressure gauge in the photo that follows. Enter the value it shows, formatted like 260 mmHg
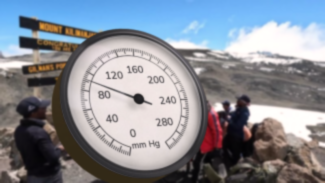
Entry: 90 mmHg
